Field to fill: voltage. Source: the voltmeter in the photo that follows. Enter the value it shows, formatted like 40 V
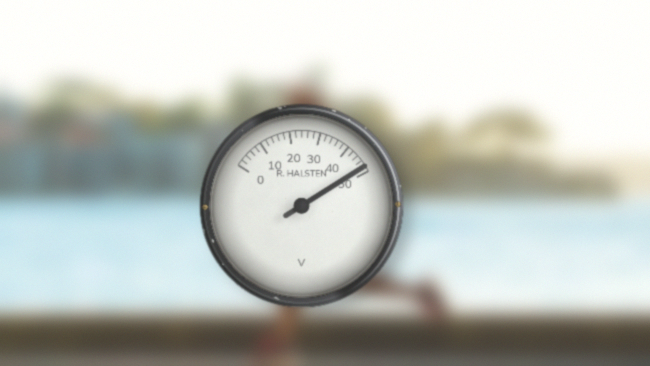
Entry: 48 V
